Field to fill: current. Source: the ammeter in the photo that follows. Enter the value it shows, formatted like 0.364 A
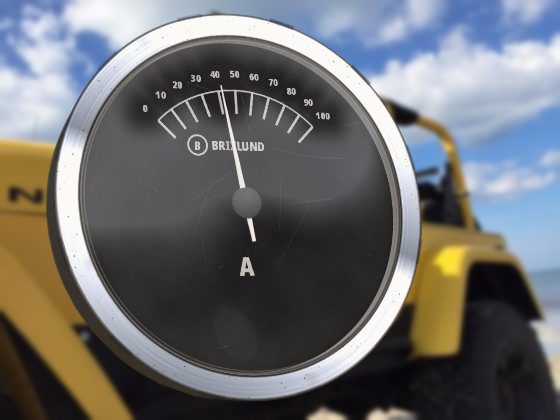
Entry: 40 A
